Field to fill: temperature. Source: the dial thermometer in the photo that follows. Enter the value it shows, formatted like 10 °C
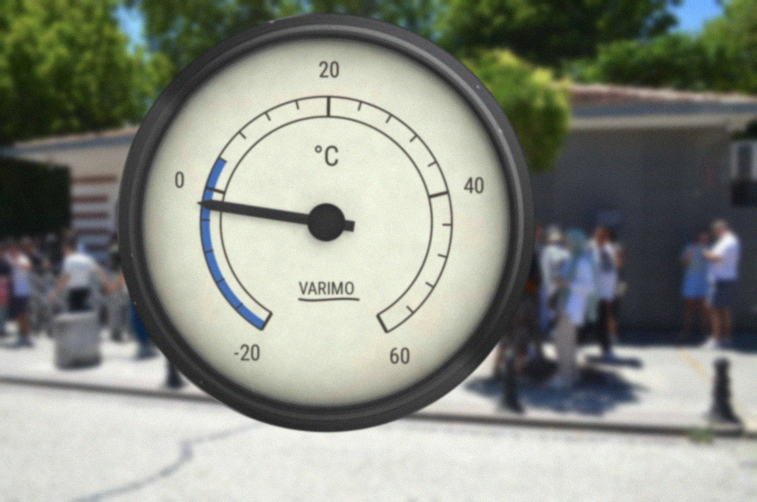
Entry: -2 °C
